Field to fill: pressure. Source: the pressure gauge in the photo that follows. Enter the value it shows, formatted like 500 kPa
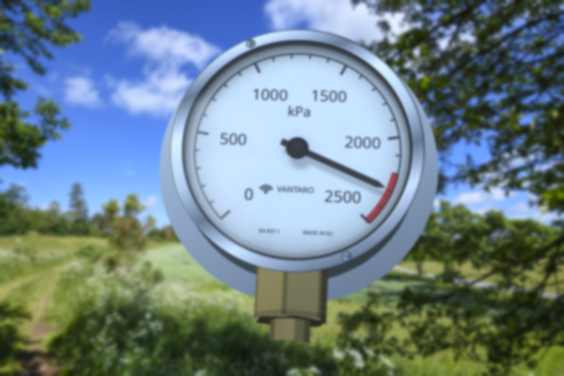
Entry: 2300 kPa
